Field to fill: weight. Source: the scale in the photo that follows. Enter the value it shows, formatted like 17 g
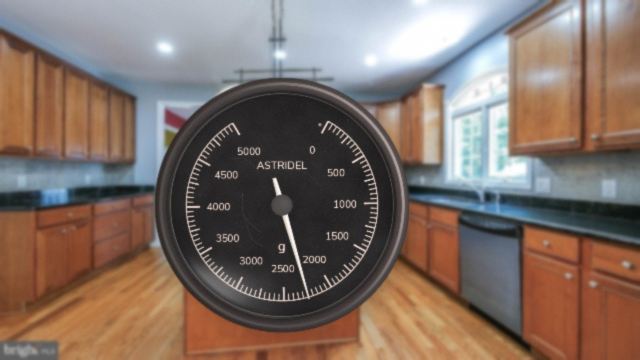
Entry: 2250 g
